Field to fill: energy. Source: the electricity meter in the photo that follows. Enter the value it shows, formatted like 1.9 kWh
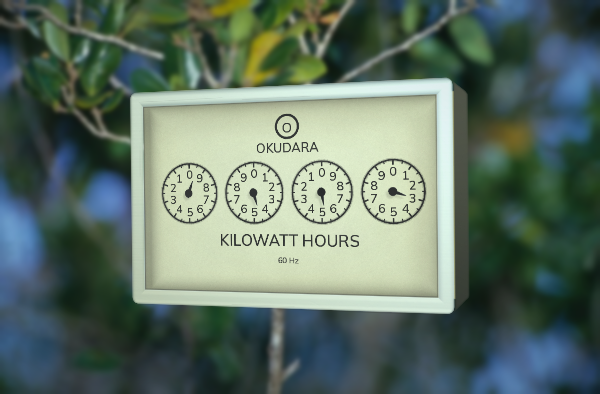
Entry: 9453 kWh
